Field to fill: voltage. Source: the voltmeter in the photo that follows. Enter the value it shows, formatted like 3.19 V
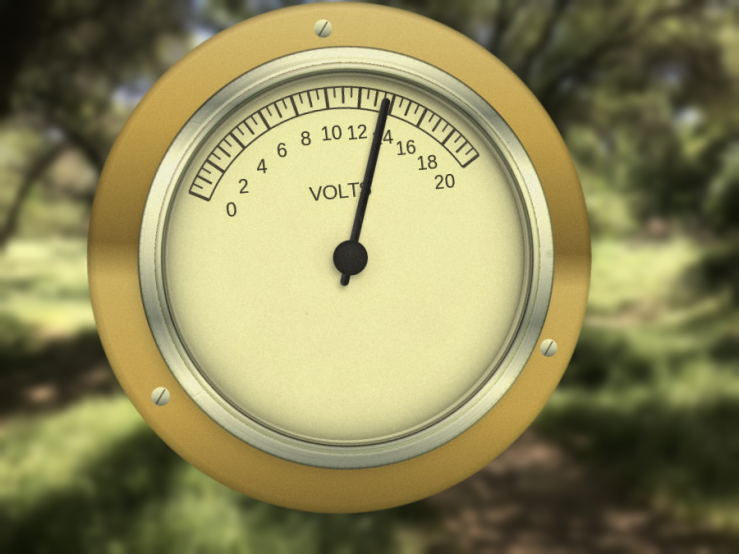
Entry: 13.5 V
